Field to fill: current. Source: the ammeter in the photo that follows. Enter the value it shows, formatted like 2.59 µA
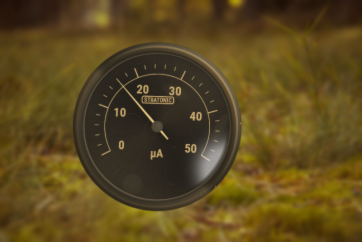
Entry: 16 µA
